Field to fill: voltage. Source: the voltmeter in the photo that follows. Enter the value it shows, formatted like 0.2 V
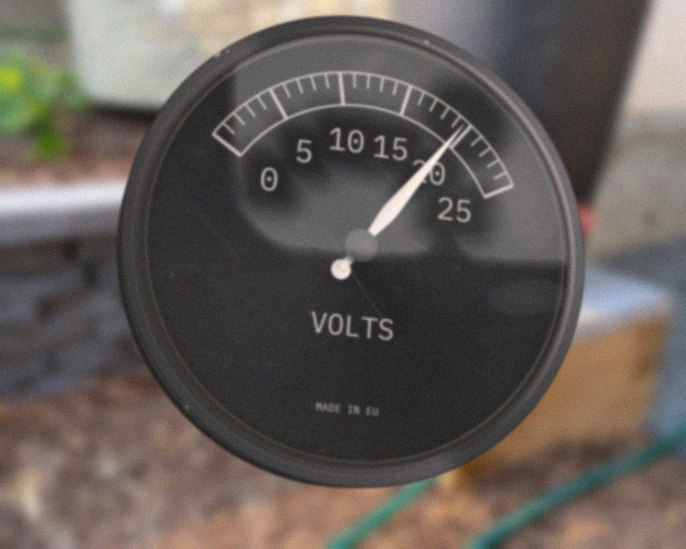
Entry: 19.5 V
